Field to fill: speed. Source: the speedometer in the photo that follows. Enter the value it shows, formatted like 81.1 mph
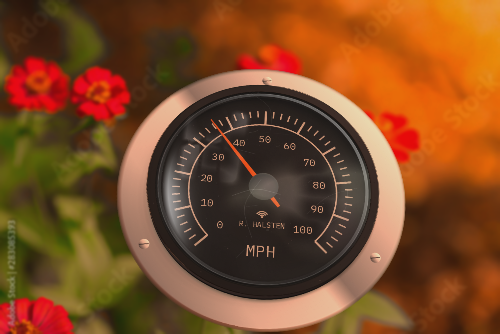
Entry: 36 mph
